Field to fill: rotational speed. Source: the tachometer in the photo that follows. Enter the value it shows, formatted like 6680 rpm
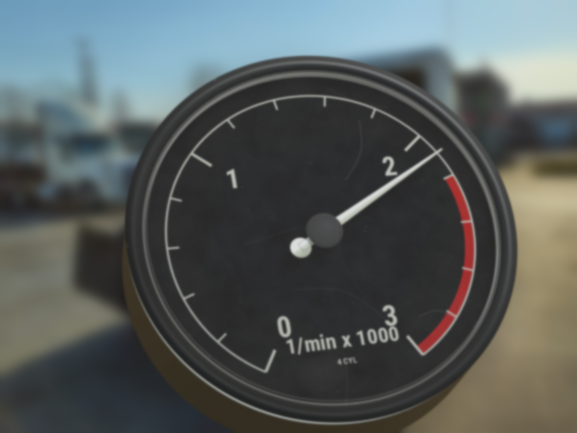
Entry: 2100 rpm
